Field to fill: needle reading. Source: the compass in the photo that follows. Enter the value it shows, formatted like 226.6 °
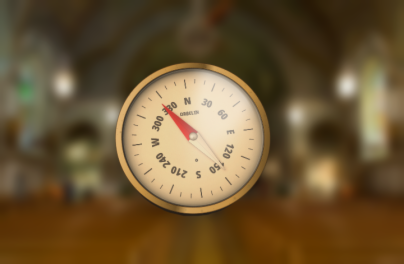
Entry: 325 °
